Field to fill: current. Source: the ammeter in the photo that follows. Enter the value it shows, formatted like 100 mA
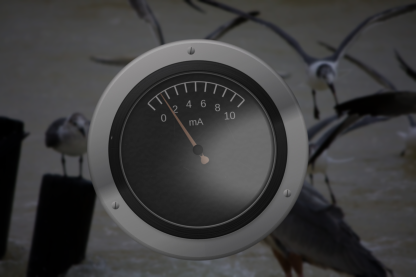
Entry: 1.5 mA
